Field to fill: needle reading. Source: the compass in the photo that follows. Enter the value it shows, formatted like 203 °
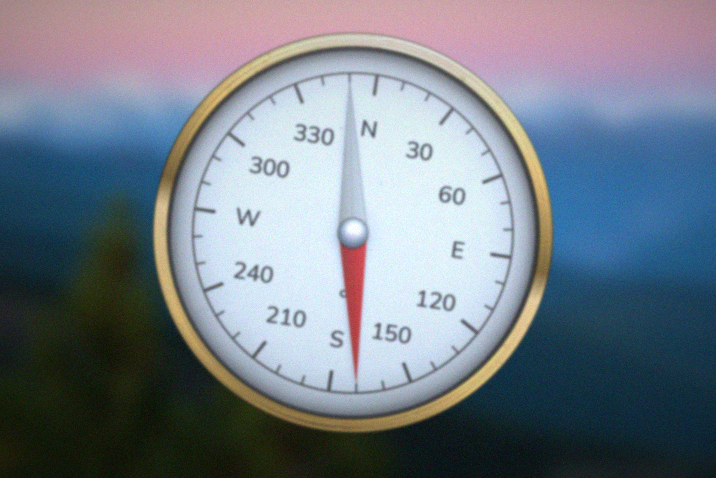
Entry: 170 °
